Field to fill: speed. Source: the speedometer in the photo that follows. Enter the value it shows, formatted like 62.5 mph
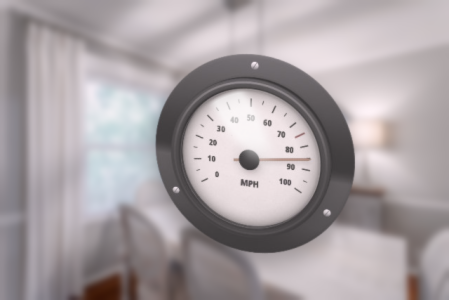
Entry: 85 mph
